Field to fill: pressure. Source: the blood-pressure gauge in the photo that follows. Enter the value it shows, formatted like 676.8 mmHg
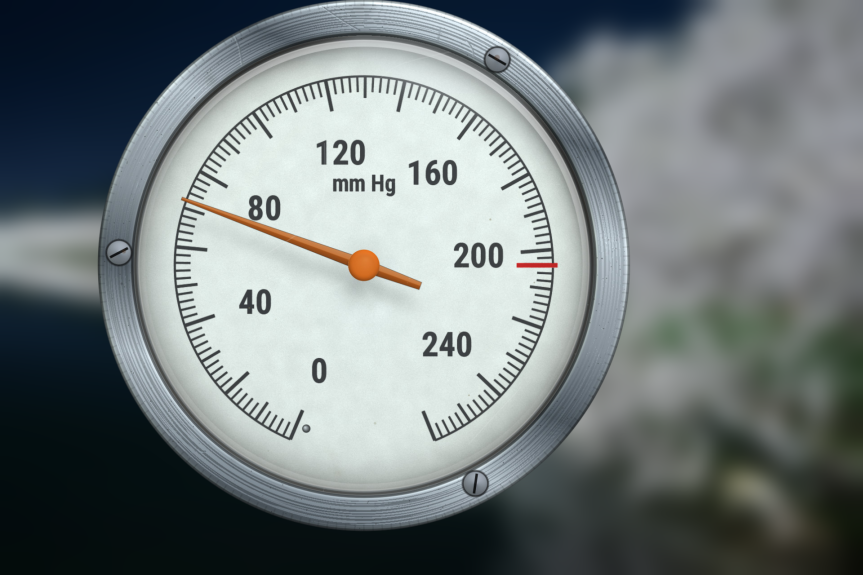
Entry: 72 mmHg
